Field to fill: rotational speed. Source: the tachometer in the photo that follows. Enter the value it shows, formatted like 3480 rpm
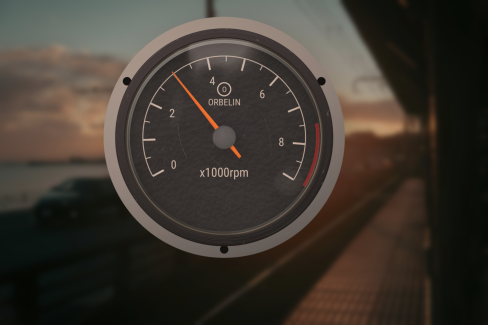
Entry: 3000 rpm
